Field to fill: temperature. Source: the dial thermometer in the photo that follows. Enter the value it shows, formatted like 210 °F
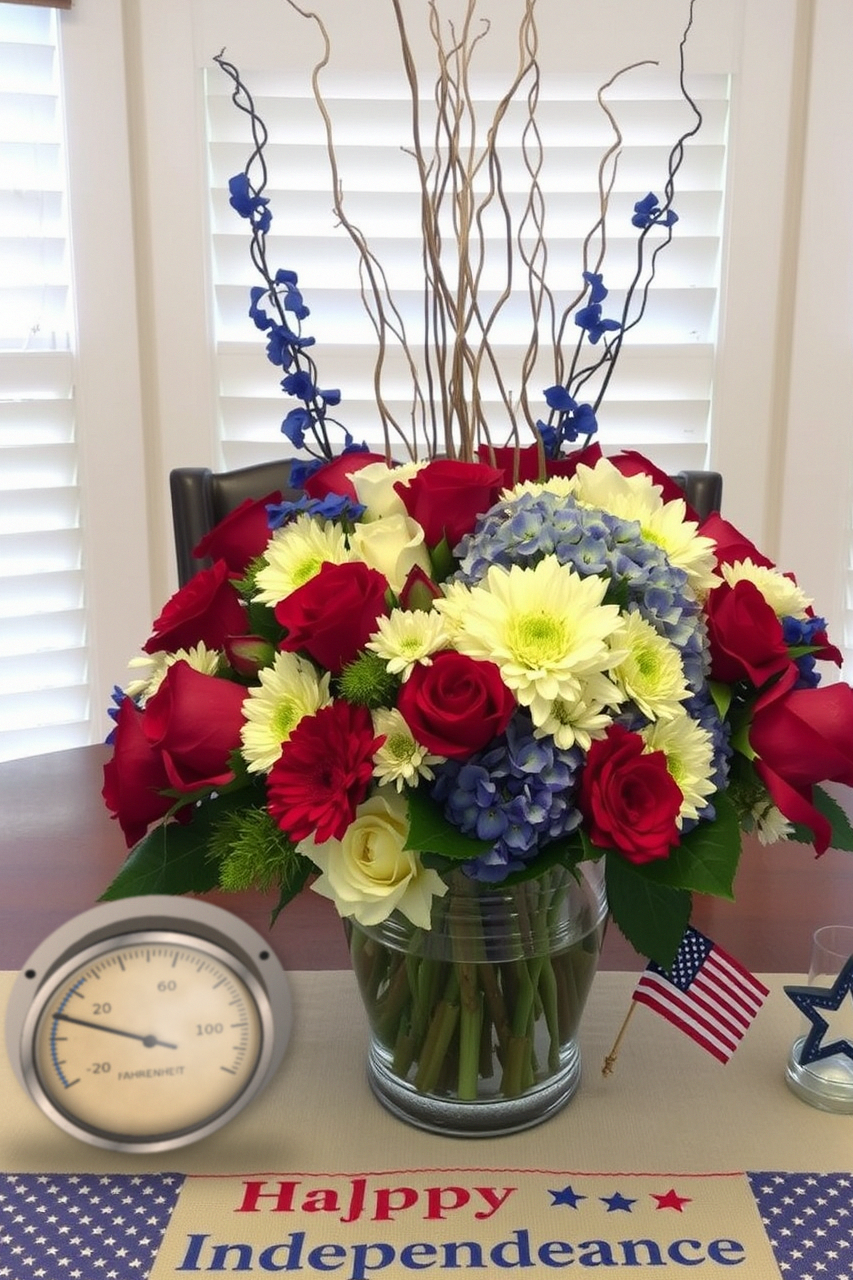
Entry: 10 °F
